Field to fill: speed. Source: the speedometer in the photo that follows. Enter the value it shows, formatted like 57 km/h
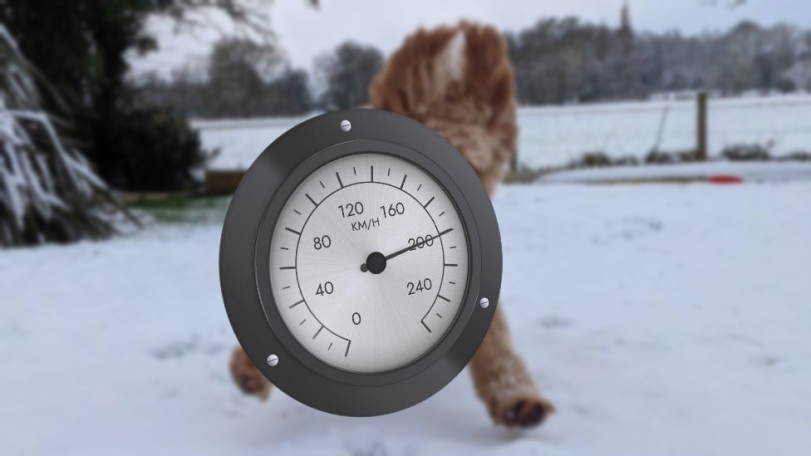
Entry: 200 km/h
